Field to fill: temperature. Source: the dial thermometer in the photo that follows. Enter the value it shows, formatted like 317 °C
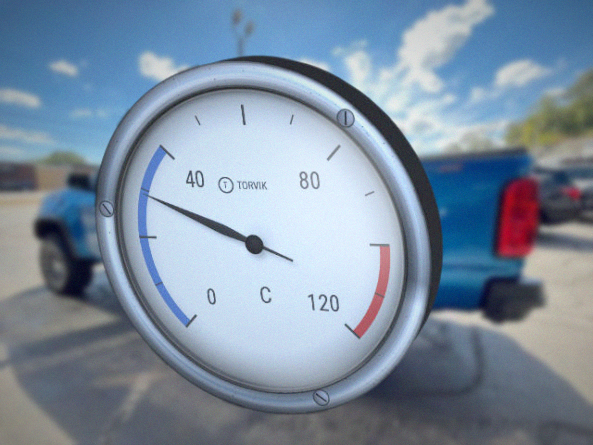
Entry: 30 °C
